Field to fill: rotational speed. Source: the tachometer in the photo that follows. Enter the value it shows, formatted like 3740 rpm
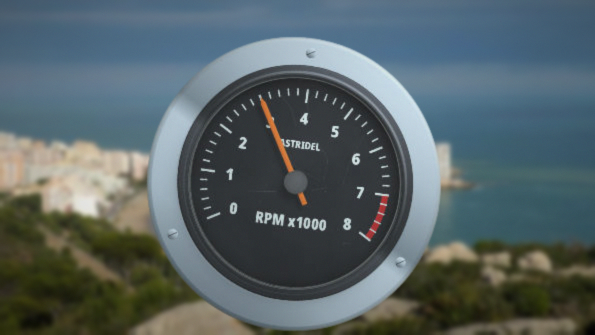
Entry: 3000 rpm
